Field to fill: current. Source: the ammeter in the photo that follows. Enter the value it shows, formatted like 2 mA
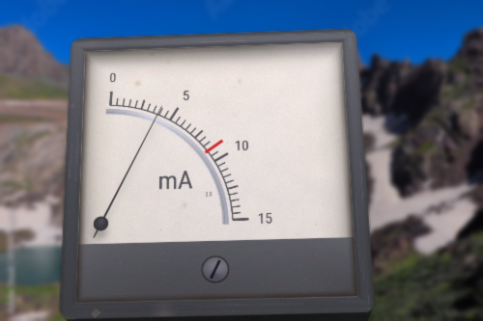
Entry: 4 mA
